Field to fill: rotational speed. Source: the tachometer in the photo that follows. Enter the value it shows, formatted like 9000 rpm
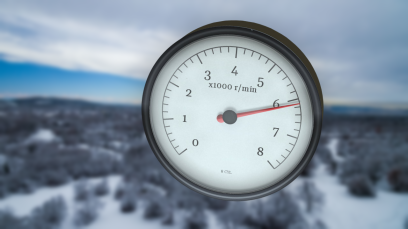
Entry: 6100 rpm
